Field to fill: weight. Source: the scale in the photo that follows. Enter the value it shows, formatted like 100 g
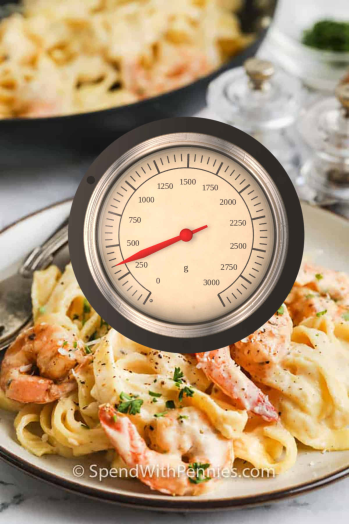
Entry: 350 g
